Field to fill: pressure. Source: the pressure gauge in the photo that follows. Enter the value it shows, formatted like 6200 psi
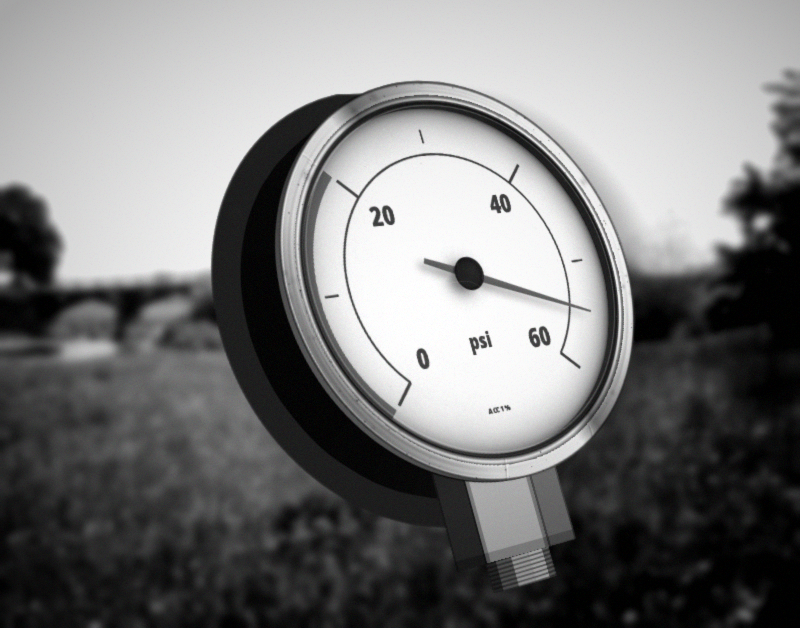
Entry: 55 psi
